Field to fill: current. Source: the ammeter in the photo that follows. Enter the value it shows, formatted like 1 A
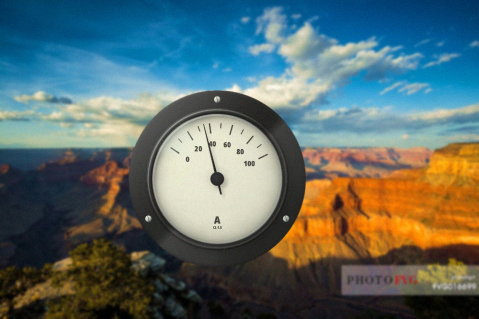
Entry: 35 A
